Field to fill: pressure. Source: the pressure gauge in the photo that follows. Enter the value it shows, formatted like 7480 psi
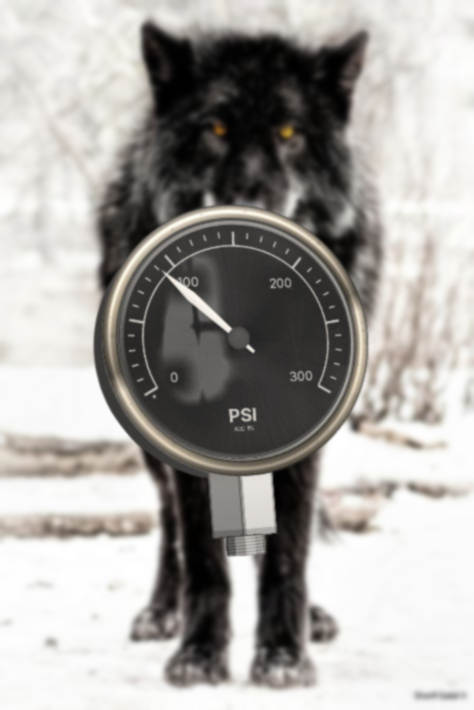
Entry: 90 psi
